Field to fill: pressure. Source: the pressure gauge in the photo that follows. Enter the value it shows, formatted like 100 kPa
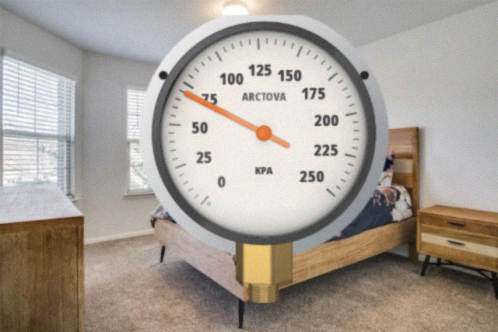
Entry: 70 kPa
